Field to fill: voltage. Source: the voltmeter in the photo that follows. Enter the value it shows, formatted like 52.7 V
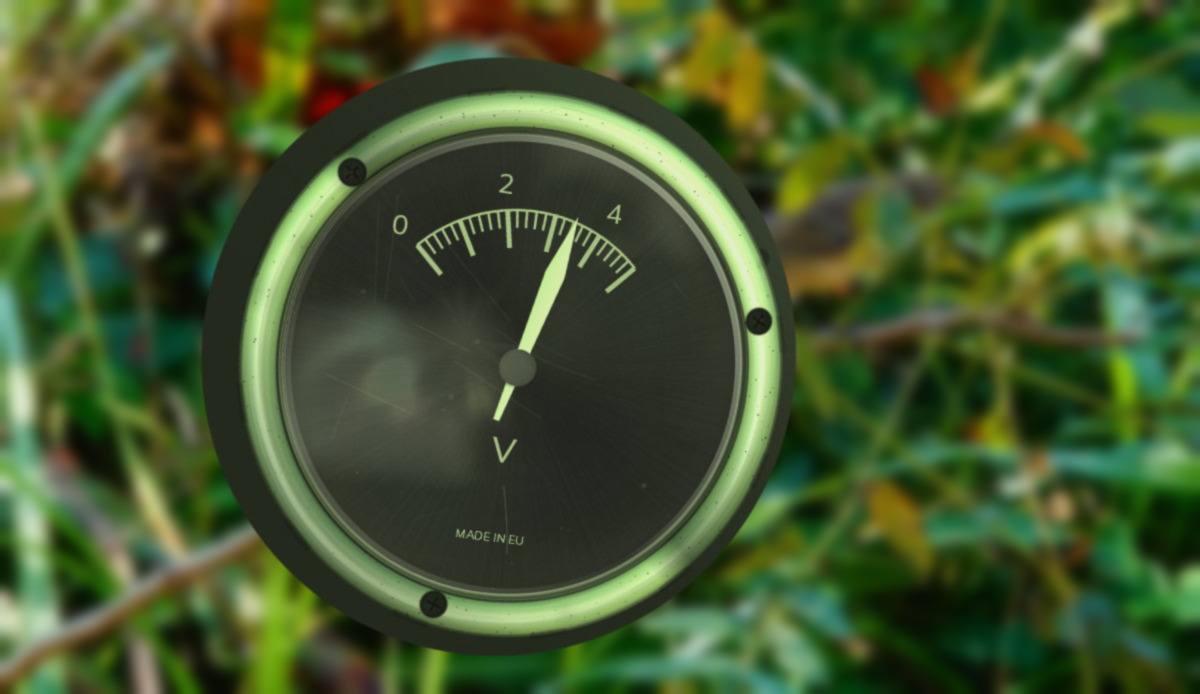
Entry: 3.4 V
